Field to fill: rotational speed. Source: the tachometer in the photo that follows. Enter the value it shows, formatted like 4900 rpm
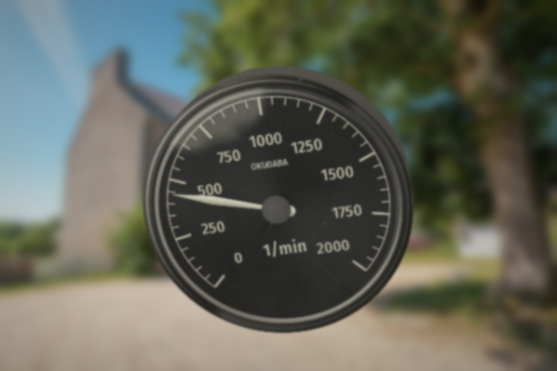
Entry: 450 rpm
